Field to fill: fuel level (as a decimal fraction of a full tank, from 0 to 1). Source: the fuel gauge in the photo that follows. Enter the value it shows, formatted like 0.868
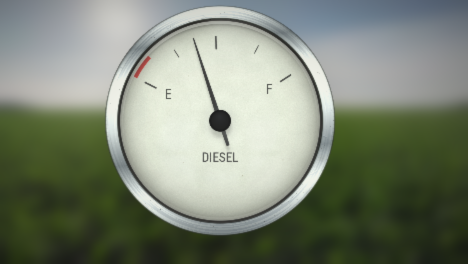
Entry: 0.375
